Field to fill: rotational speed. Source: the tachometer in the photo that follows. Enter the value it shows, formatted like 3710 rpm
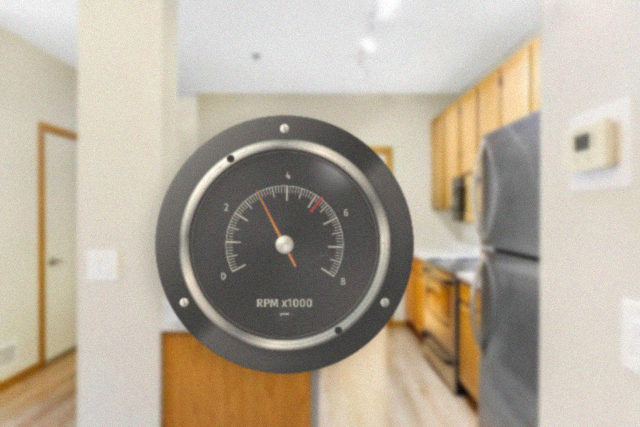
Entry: 3000 rpm
